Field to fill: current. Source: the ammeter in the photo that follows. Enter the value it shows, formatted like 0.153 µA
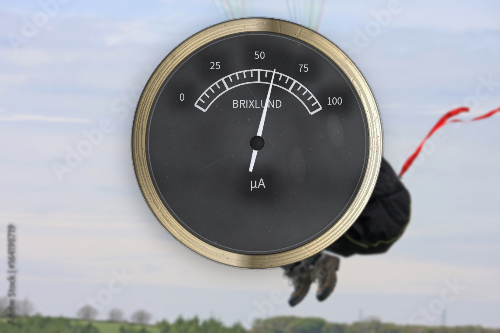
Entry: 60 µA
